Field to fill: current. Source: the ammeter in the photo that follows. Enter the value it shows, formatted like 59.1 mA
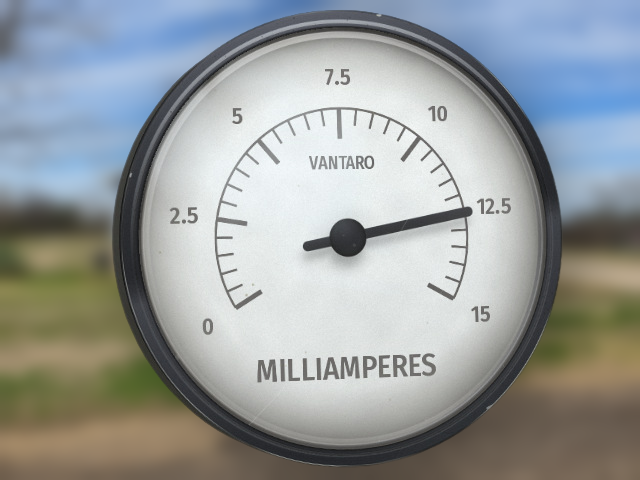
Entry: 12.5 mA
